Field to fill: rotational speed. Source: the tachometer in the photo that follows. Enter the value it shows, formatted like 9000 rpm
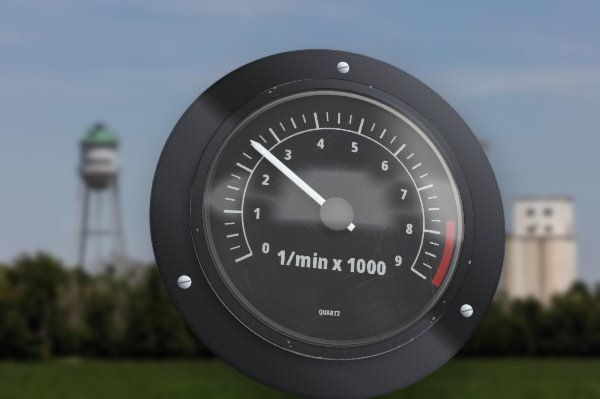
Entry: 2500 rpm
